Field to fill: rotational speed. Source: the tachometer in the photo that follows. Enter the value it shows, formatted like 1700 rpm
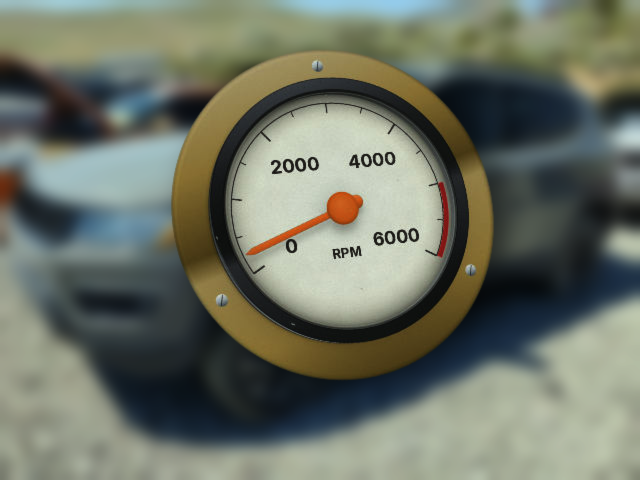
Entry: 250 rpm
